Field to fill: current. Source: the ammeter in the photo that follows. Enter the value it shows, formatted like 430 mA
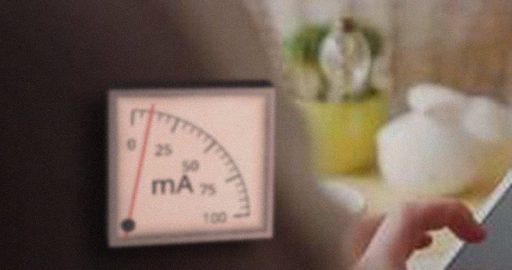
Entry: 10 mA
